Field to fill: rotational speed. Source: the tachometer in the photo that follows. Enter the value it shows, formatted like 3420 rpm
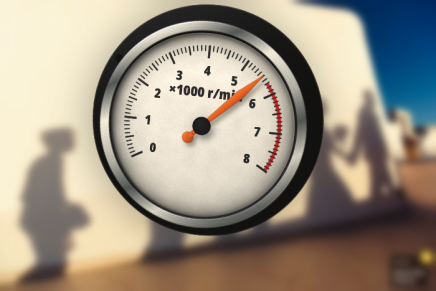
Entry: 5500 rpm
